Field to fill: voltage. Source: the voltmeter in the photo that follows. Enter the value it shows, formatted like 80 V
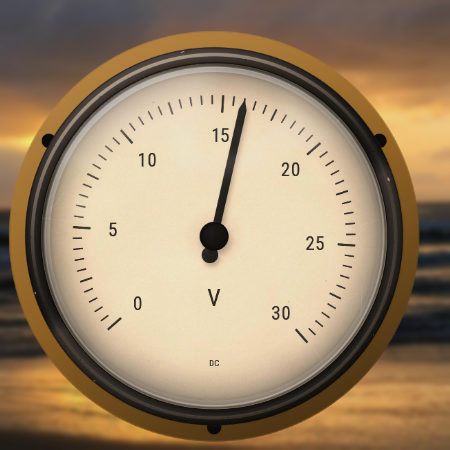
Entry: 16 V
